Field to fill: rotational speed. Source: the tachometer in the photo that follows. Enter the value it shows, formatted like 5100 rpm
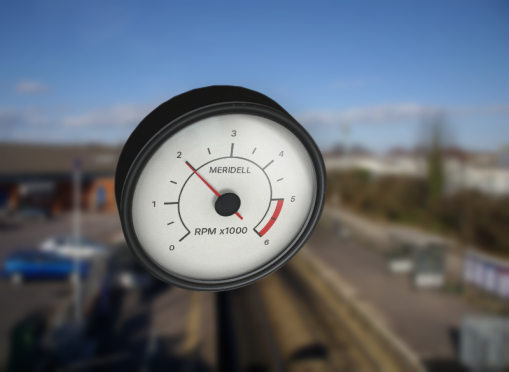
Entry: 2000 rpm
